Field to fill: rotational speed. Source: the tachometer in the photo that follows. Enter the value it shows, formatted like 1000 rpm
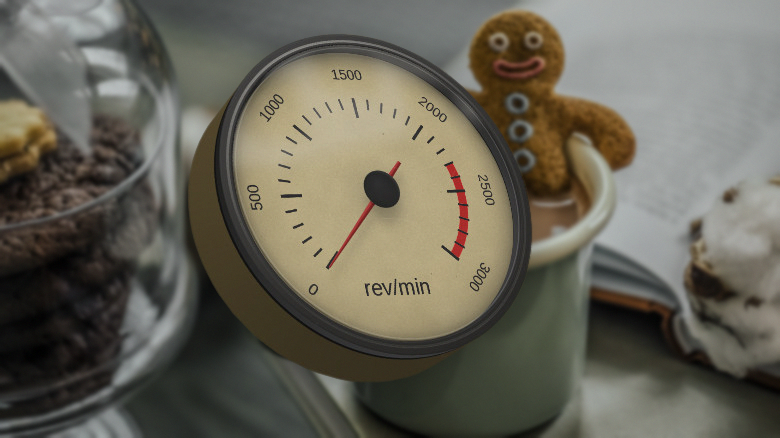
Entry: 0 rpm
